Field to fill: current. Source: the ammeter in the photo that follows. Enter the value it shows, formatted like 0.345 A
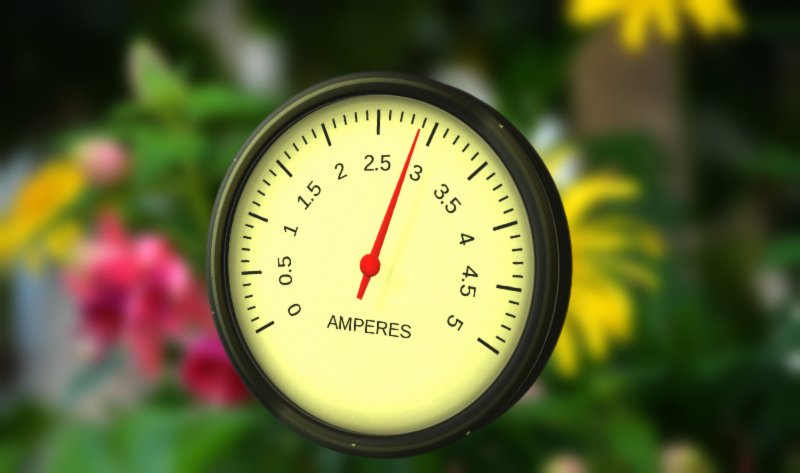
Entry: 2.9 A
